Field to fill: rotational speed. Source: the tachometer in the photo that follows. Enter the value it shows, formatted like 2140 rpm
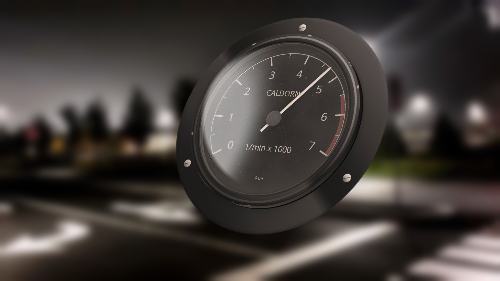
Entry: 4750 rpm
